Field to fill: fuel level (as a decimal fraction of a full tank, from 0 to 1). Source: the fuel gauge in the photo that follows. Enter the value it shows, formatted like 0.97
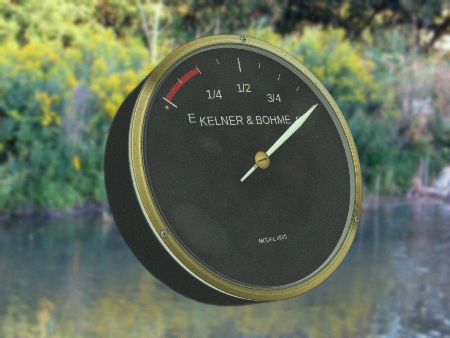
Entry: 1
